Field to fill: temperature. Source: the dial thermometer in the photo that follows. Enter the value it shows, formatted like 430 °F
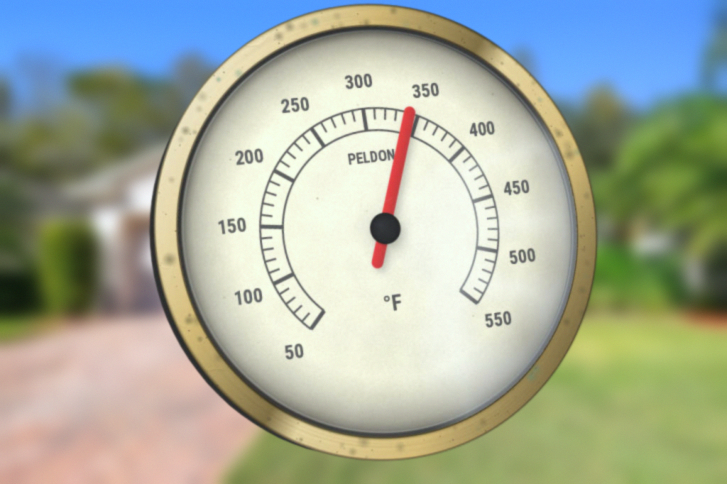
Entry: 340 °F
